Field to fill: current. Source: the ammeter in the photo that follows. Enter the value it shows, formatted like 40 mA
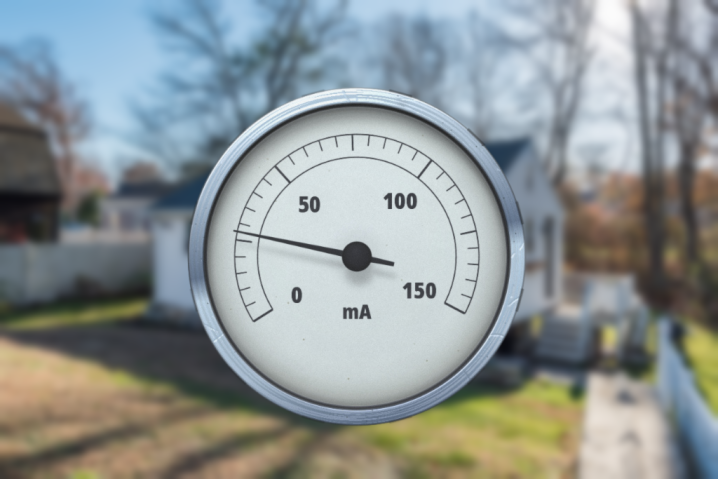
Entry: 27.5 mA
